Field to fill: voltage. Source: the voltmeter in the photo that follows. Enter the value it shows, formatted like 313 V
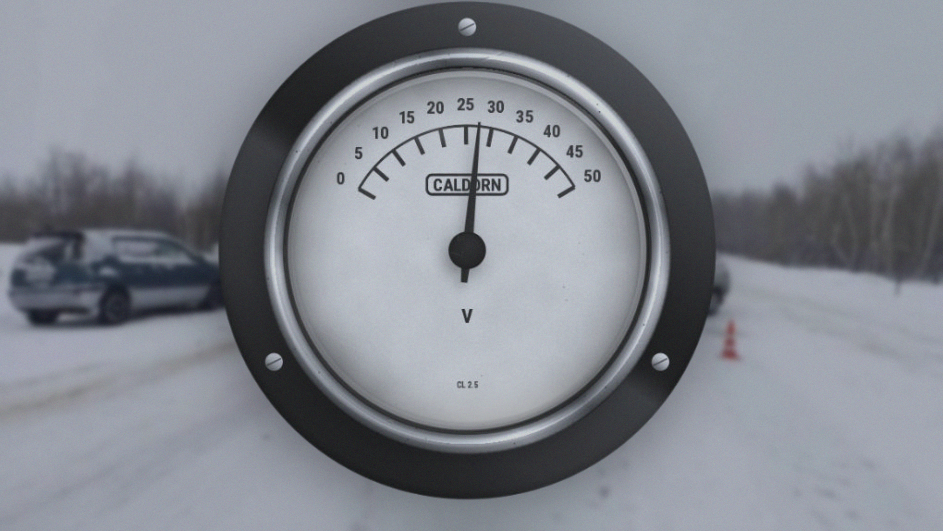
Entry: 27.5 V
